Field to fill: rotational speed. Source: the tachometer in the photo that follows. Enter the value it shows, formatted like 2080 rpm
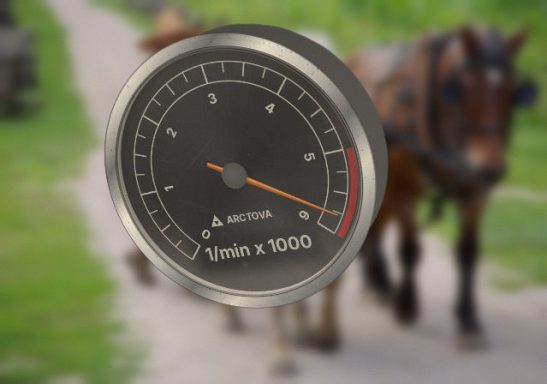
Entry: 5750 rpm
